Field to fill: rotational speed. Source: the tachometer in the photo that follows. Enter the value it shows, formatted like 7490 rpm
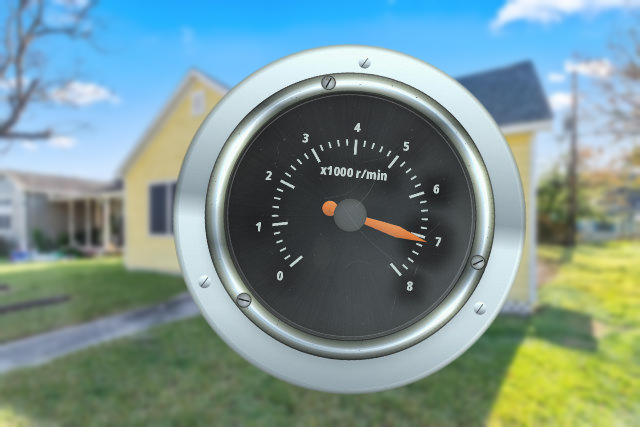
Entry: 7100 rpm
